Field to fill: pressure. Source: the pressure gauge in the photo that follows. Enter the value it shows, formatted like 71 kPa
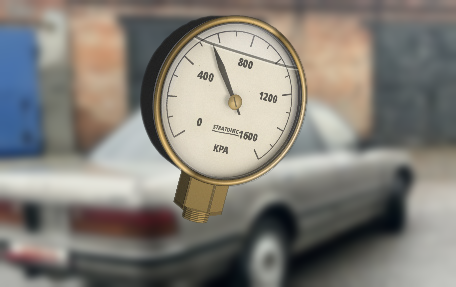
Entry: 550 kPa
